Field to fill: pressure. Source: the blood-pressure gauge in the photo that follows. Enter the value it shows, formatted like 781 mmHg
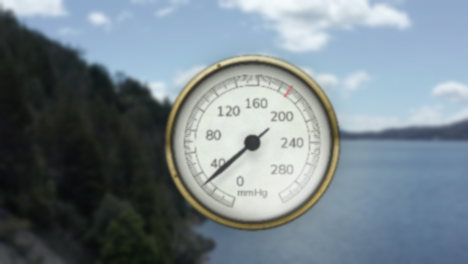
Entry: 30 mmHg
